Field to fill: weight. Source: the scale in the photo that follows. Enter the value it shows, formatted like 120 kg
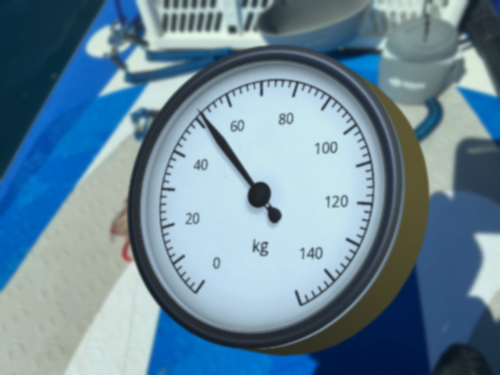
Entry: 52 kg
